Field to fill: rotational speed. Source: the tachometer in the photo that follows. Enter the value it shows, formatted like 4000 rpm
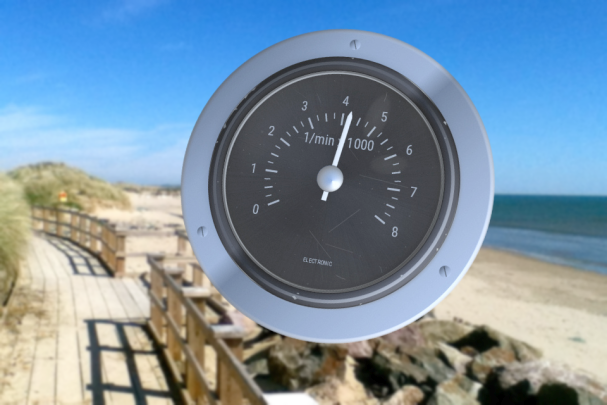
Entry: 4250 rpm
